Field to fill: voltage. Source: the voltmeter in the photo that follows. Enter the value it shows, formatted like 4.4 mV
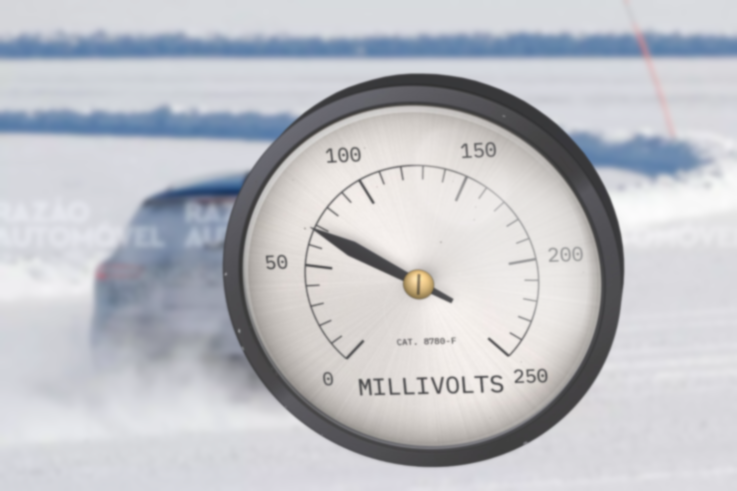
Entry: 70 mV
